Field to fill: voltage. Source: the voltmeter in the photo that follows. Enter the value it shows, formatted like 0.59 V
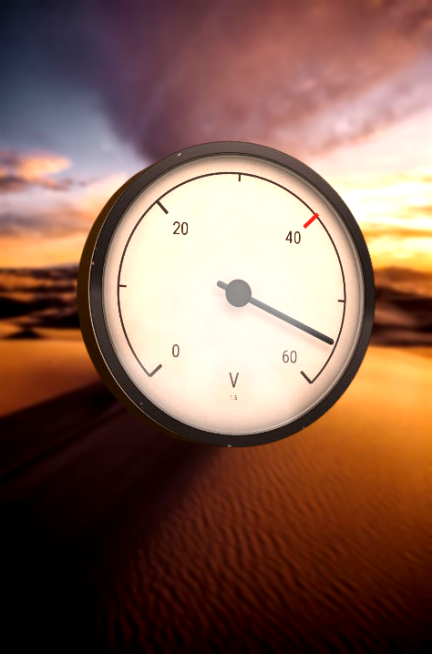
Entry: 55 V
